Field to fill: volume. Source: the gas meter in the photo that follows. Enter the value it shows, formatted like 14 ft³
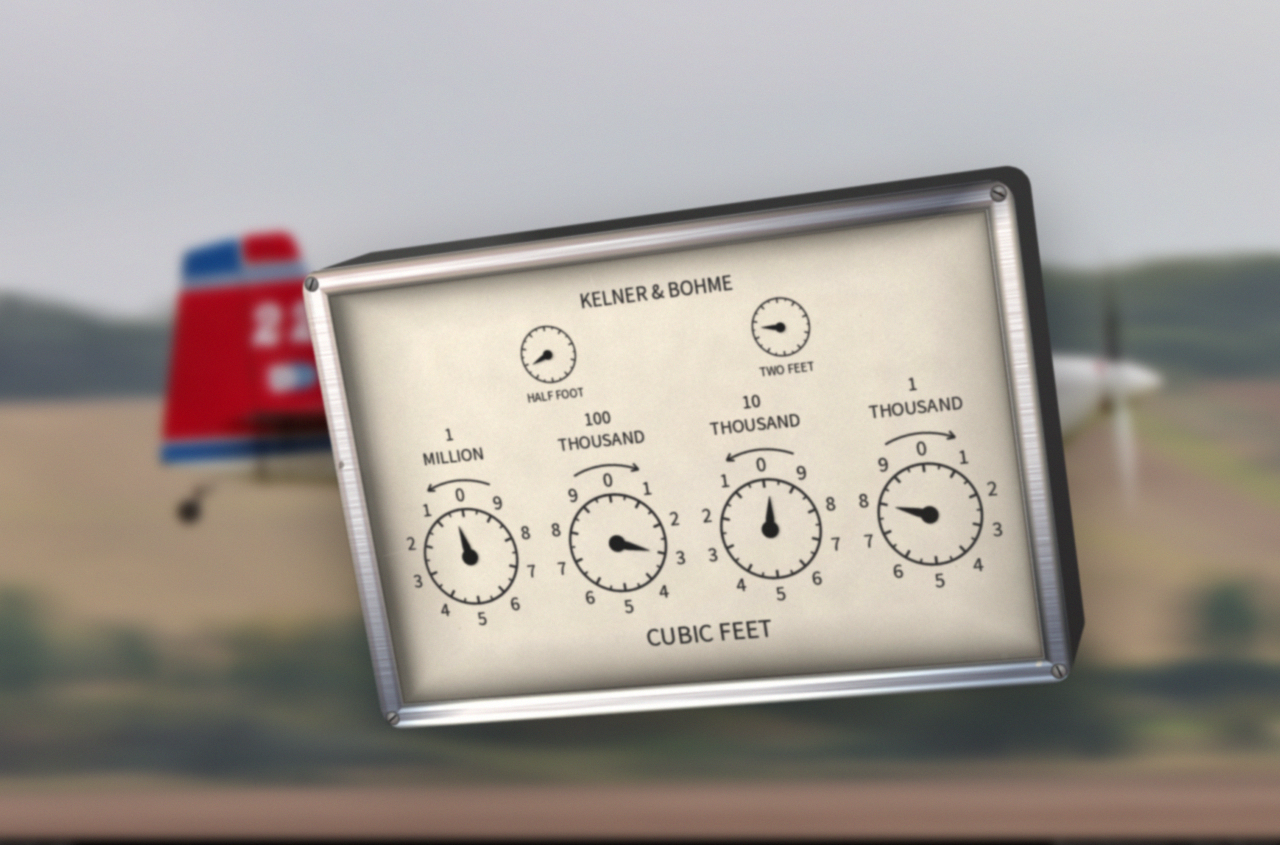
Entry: 29800 ft³
